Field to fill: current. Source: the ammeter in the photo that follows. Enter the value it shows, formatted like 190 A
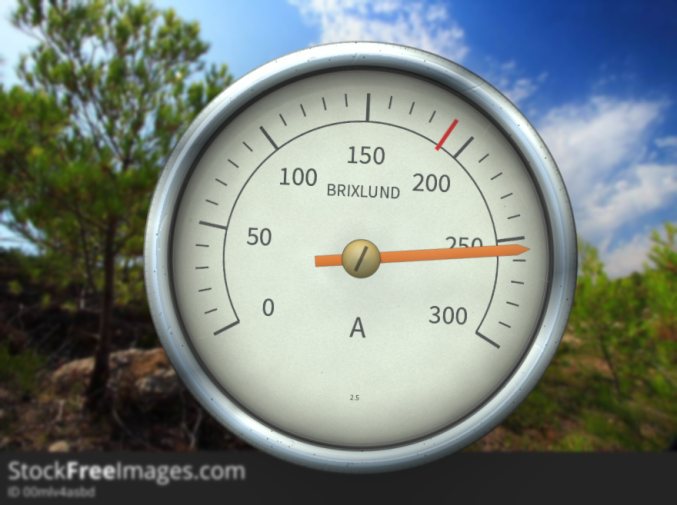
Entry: 255 A
